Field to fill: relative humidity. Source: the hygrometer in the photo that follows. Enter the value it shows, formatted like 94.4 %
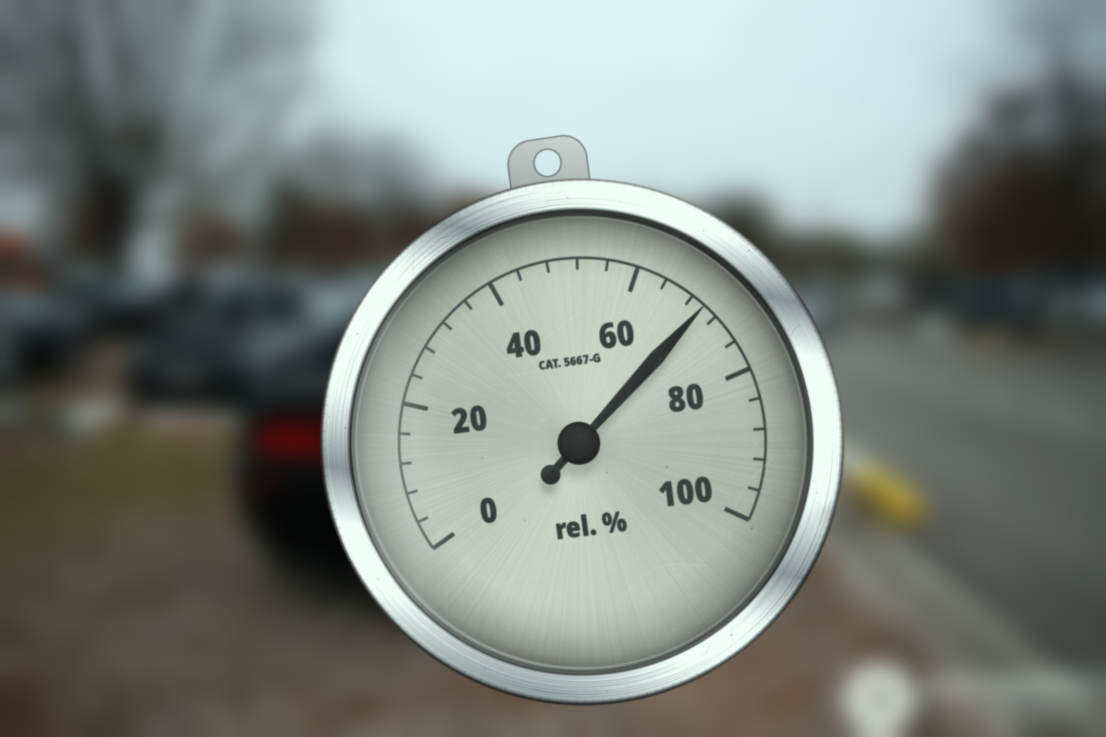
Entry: 70 %
